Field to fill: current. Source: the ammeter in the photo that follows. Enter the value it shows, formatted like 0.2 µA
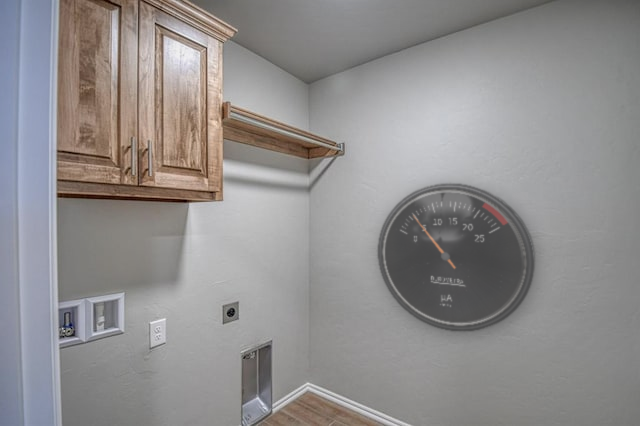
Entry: 5 µA
